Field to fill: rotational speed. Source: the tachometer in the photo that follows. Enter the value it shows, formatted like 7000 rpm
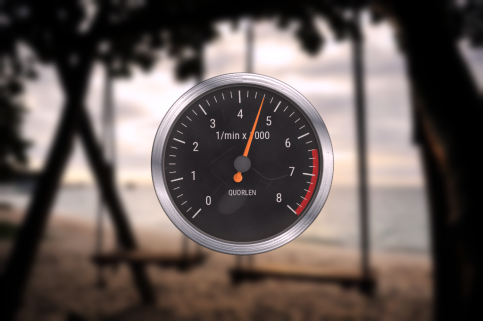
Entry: 4600 rpm
